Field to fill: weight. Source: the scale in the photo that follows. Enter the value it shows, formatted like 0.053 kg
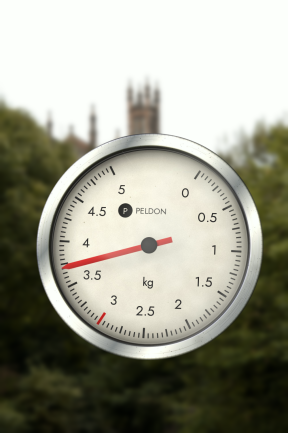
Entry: 3.7 kg
